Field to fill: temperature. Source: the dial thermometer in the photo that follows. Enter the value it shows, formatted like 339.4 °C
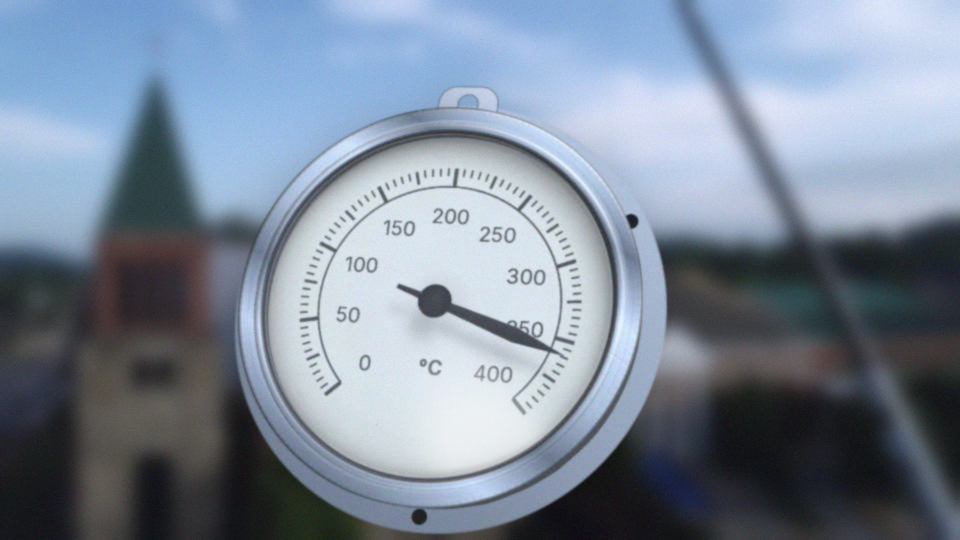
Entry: 360 °C
